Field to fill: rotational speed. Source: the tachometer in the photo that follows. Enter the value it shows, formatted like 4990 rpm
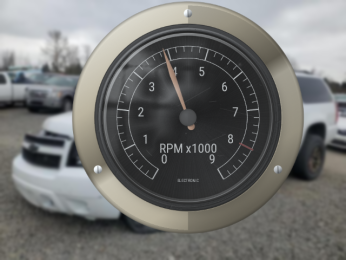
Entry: 3900 rpm
